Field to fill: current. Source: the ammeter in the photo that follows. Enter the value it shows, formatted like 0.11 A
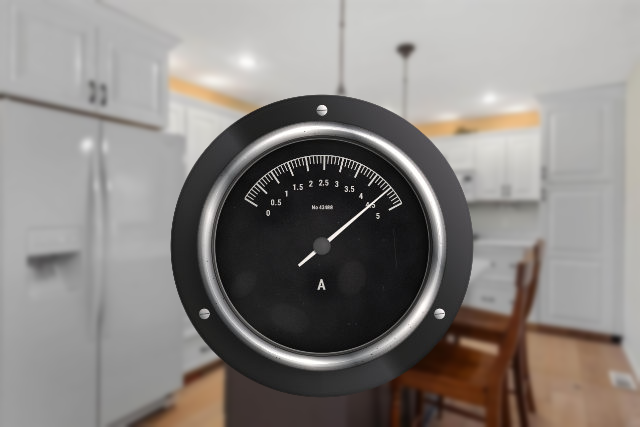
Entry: 4.5 A
